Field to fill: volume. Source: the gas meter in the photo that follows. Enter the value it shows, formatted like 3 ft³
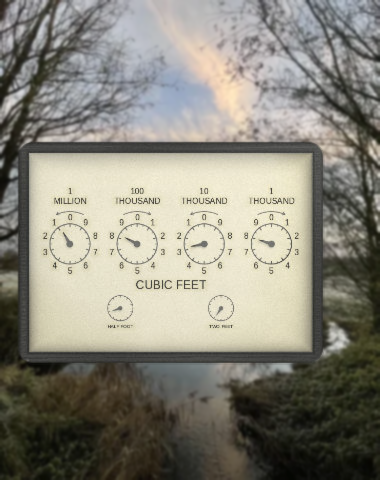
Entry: 82800 ft³
